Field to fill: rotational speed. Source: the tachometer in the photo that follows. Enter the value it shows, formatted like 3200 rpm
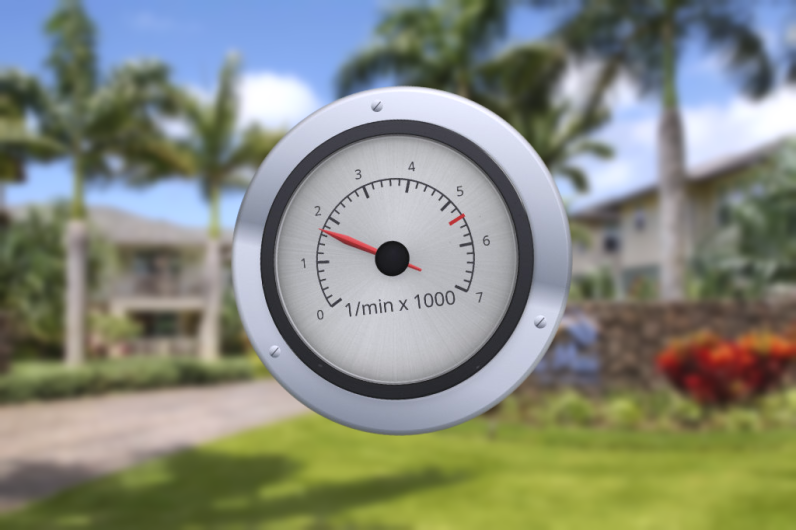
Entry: 1700 rpm
